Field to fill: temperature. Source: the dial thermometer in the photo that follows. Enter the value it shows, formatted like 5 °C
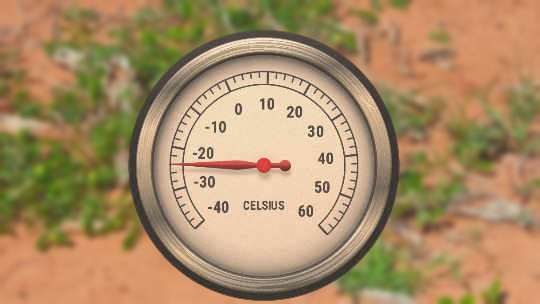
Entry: -24 °C
